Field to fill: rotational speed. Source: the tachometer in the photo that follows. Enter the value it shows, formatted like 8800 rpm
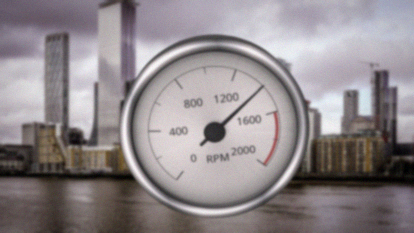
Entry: 1400 rpm
